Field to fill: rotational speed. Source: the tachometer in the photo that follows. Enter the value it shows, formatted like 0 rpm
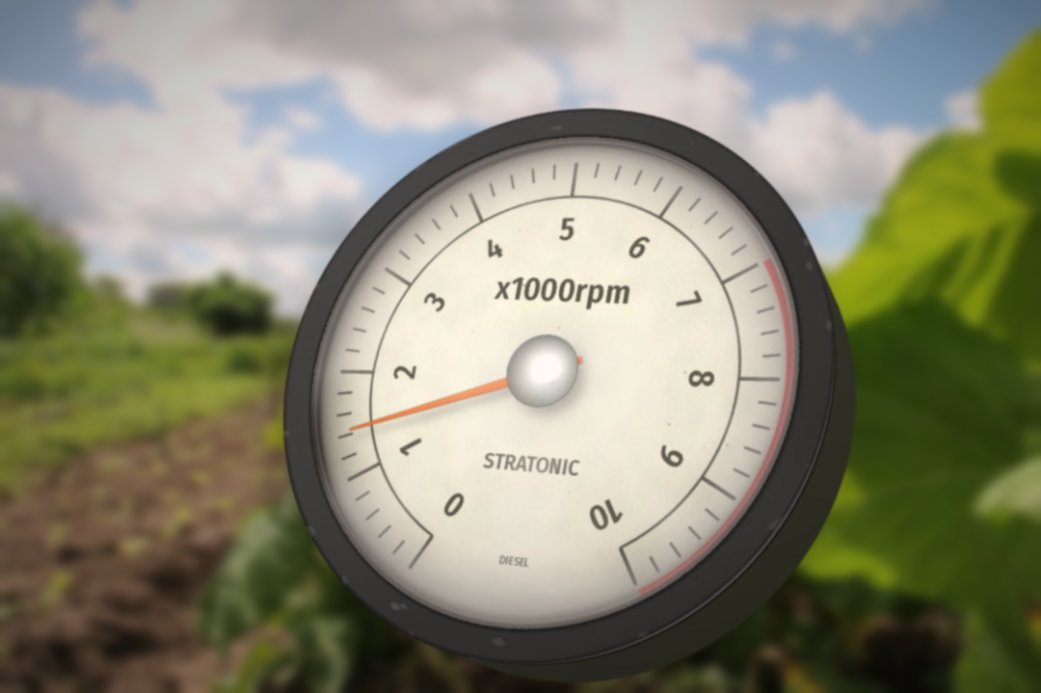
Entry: 1400 rpm
